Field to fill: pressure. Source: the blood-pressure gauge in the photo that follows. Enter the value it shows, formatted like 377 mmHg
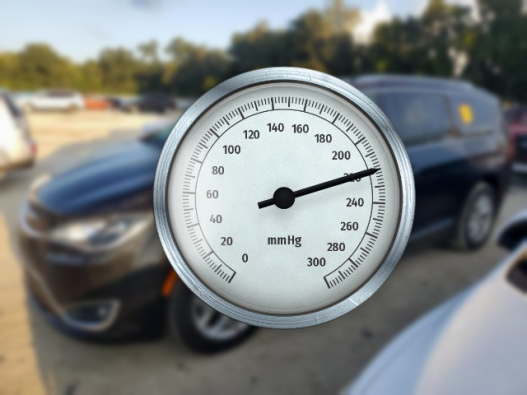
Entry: 220 mmHg
